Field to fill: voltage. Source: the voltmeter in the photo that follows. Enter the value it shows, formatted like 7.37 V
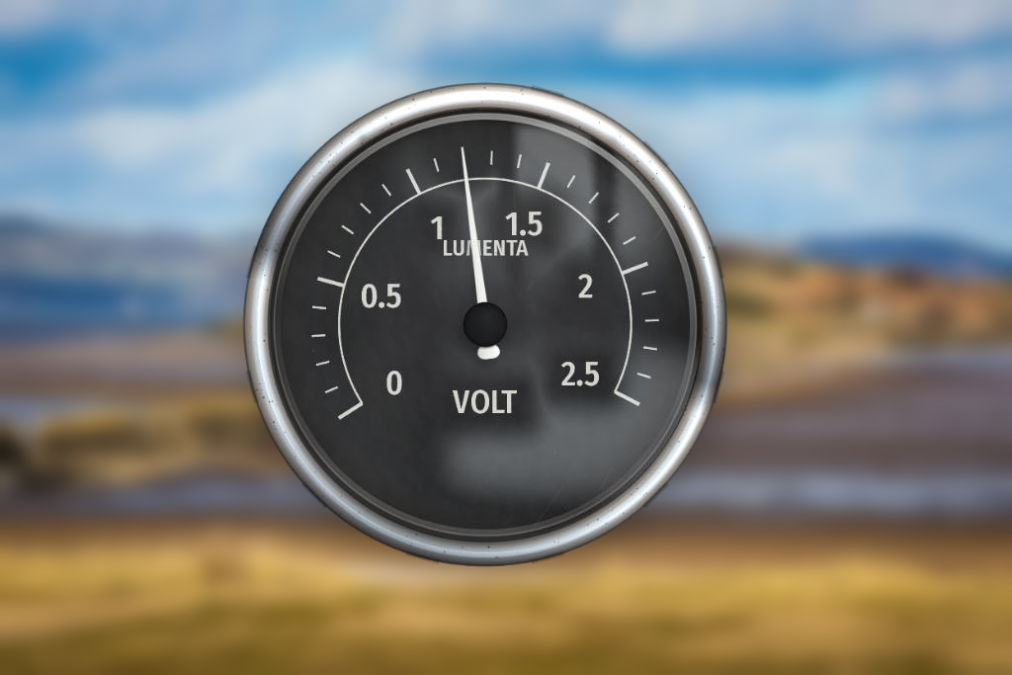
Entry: 1.2 V
